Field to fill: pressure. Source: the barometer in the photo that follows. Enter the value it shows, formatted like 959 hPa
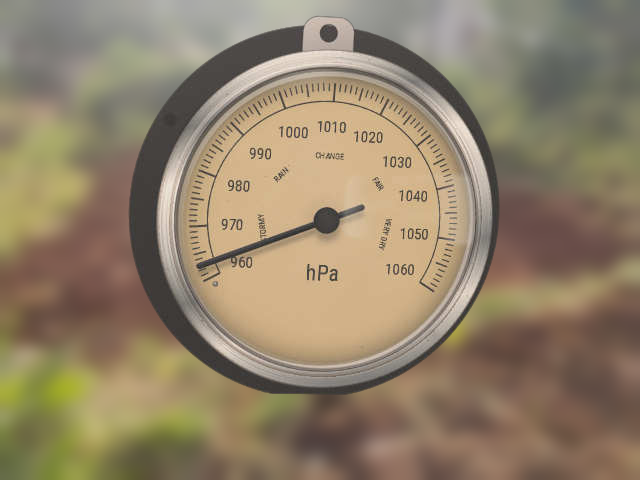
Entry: 963 hPa
